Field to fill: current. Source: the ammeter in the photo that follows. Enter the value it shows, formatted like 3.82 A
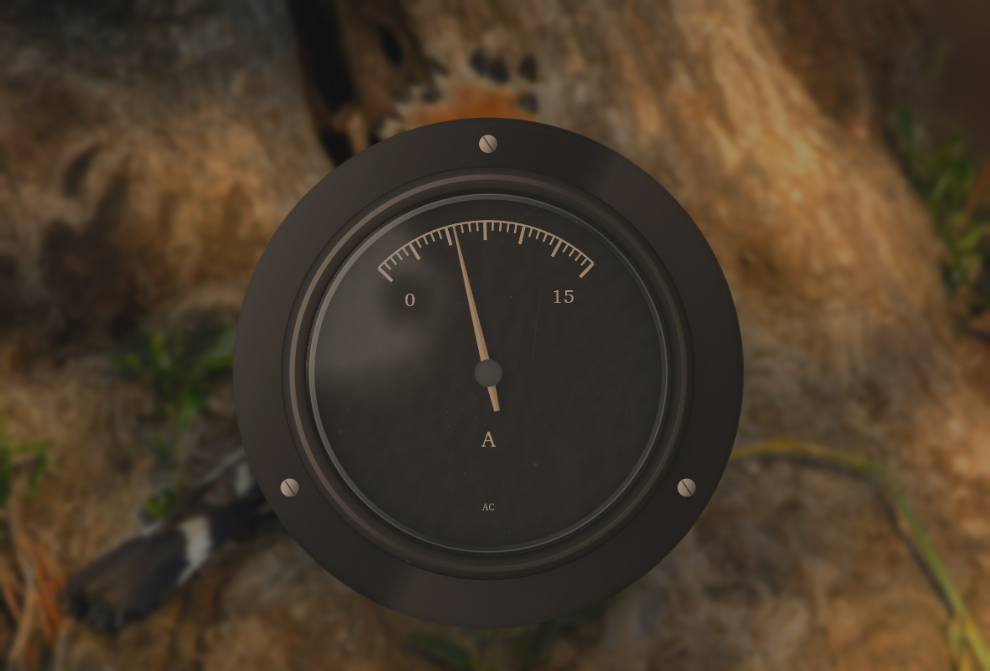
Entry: 5.5 A
